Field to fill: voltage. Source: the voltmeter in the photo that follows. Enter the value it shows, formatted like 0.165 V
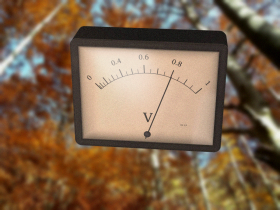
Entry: 0.8 V
